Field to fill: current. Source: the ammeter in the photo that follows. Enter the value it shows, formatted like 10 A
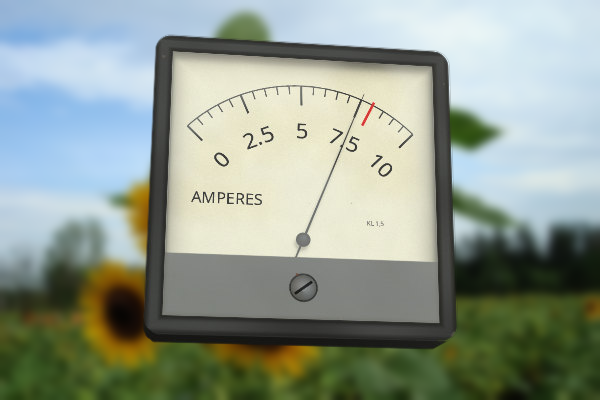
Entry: 7.5 A
